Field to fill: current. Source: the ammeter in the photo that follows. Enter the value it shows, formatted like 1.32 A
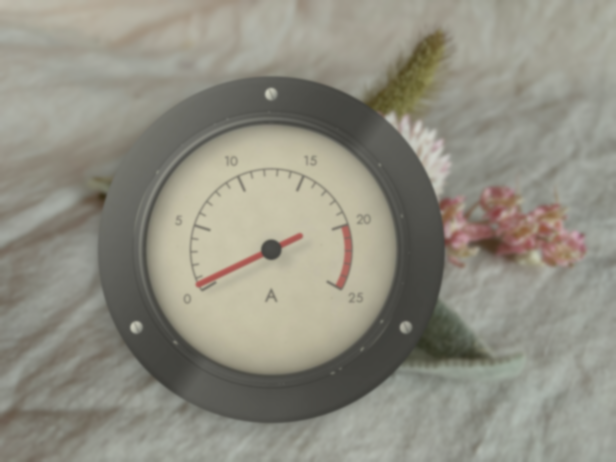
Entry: 0.5 A
